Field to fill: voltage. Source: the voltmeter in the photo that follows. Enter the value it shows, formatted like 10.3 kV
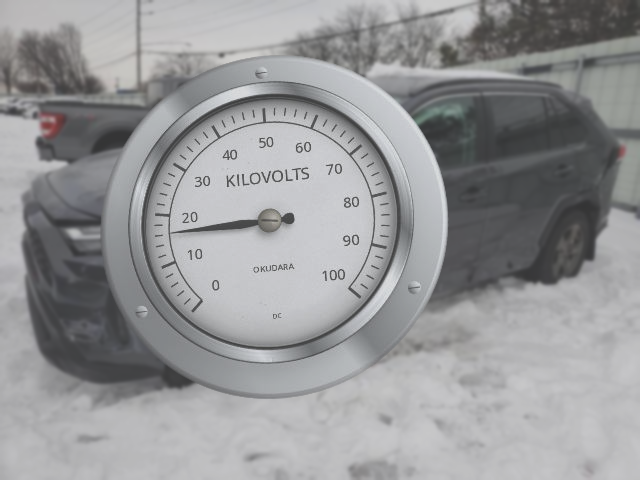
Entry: 16 kV
